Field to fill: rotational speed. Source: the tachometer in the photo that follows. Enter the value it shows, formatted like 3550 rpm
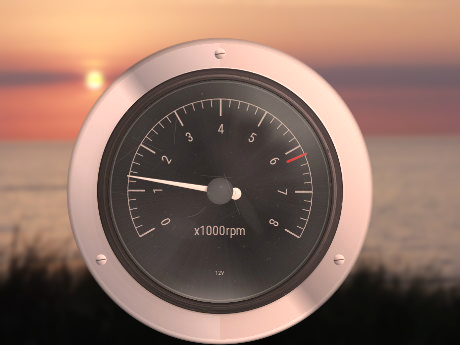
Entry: 1300 rpm
